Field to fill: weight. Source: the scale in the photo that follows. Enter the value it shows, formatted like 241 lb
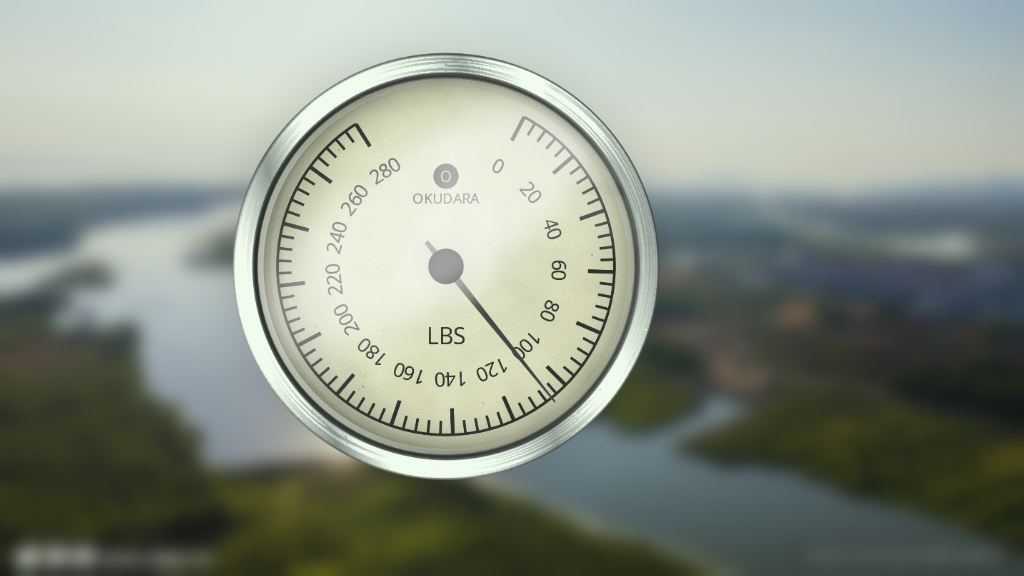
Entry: 106 lb
